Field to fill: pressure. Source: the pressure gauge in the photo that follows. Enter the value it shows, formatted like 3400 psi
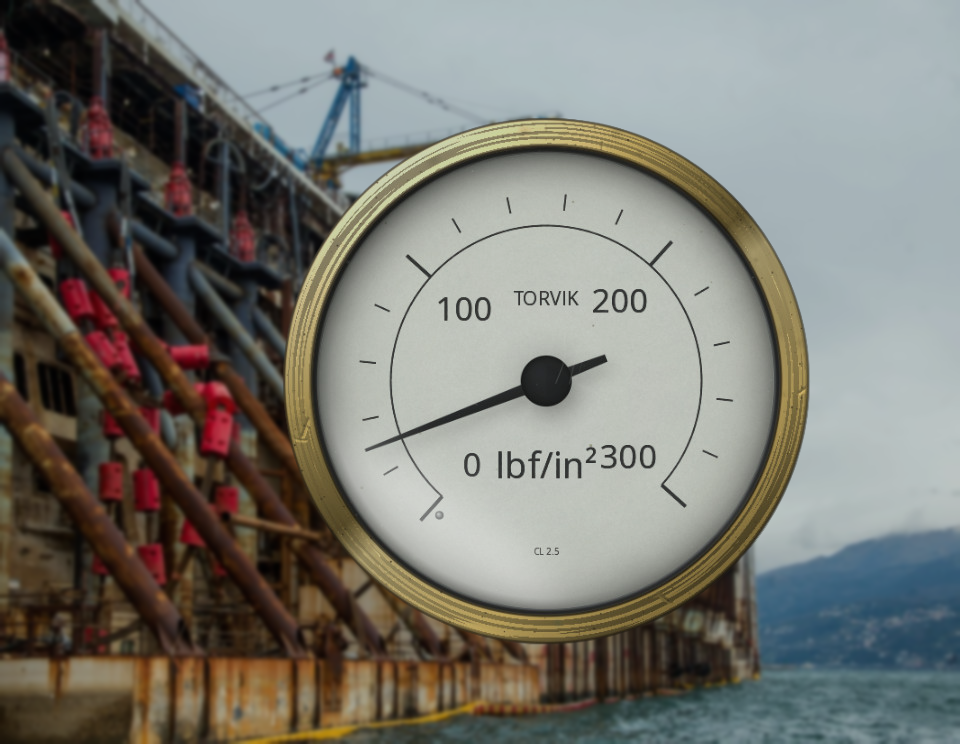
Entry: 30 psi
